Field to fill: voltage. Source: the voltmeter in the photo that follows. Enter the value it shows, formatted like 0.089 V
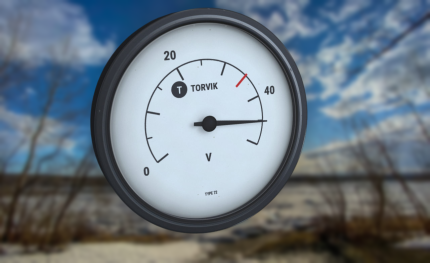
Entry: 45 V
